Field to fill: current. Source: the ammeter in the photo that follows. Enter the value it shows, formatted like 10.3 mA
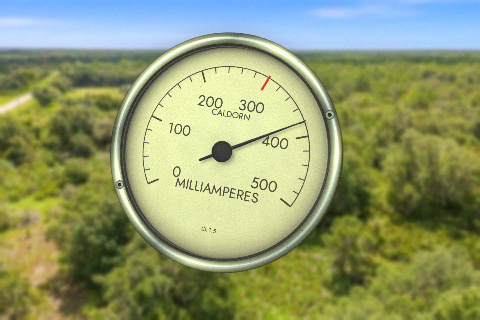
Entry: 380 mA
